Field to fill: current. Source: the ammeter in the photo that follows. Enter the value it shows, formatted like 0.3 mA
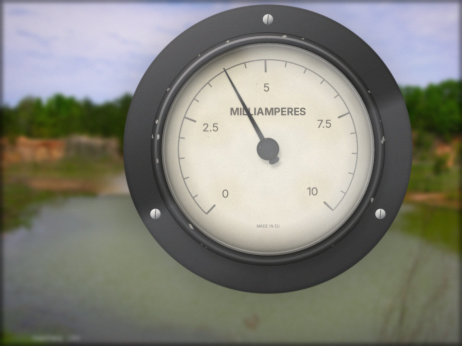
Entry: 4 mA
